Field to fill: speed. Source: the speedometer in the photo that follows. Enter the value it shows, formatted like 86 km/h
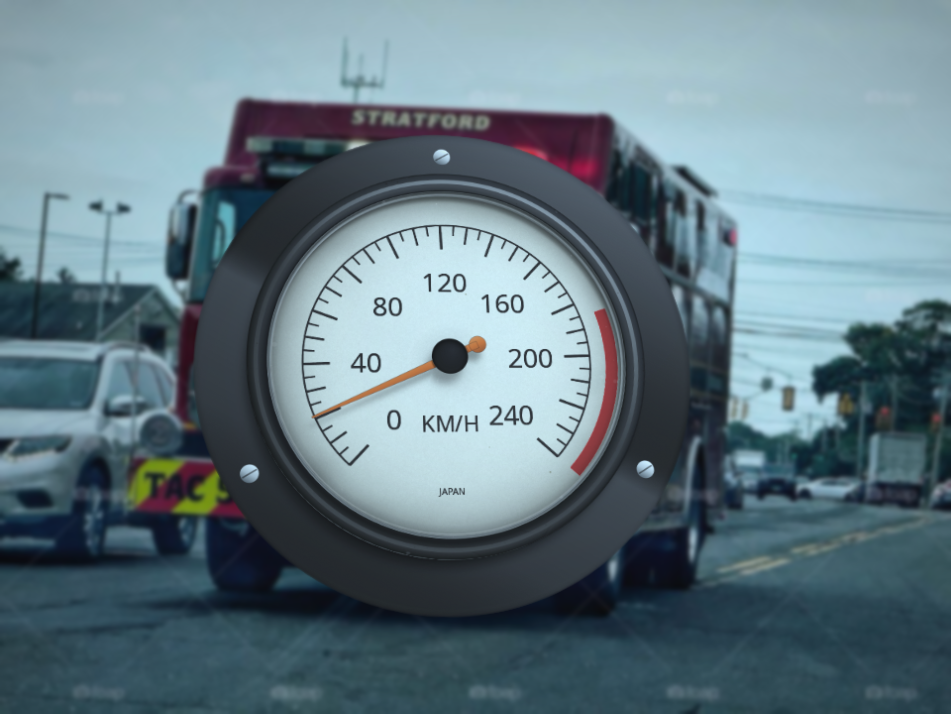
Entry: 20 km/h
